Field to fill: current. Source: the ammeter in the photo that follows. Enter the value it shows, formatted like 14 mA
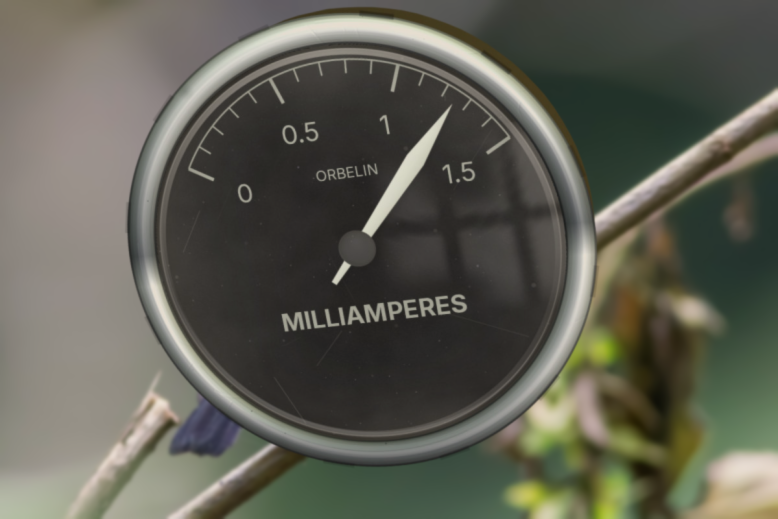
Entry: 1.25 mA
